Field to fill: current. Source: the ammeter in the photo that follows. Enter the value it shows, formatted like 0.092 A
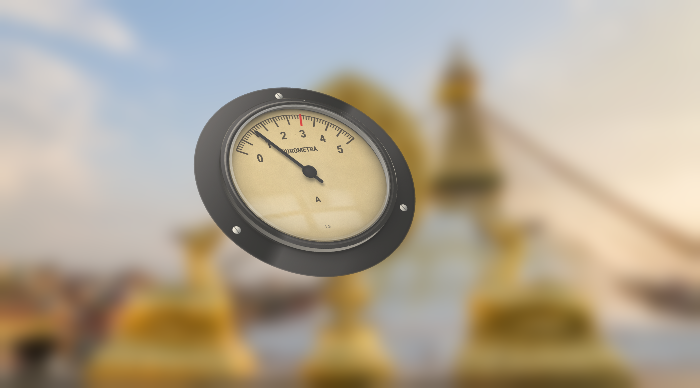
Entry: 1 A
